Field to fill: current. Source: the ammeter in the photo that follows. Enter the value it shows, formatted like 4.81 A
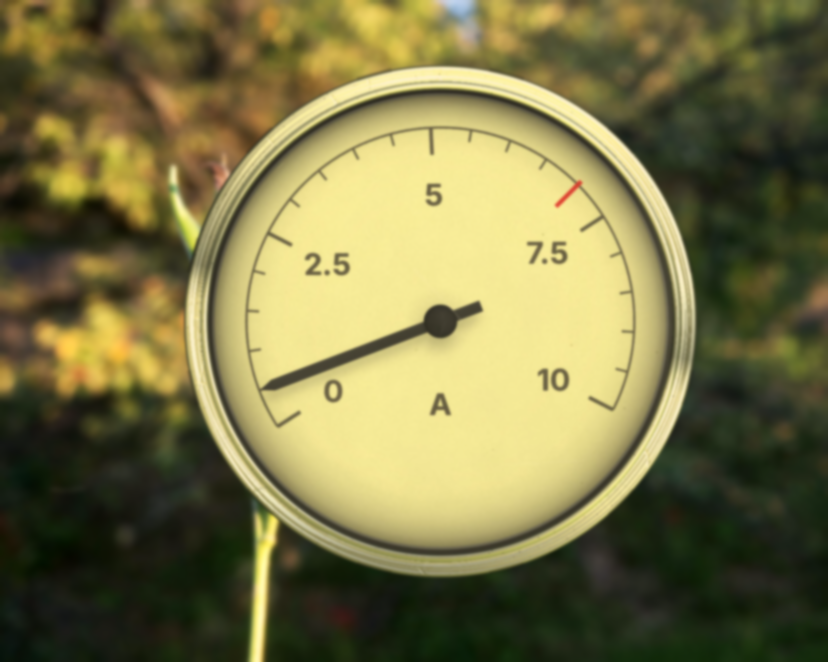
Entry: 0.5 A
